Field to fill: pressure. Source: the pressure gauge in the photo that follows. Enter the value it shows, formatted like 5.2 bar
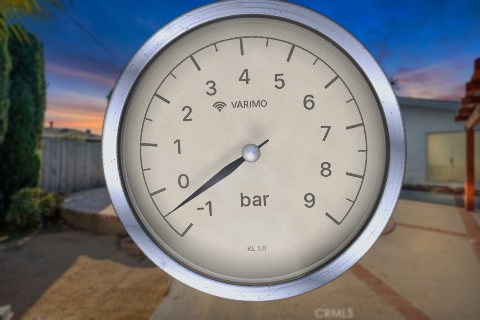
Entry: -0.5 bar
